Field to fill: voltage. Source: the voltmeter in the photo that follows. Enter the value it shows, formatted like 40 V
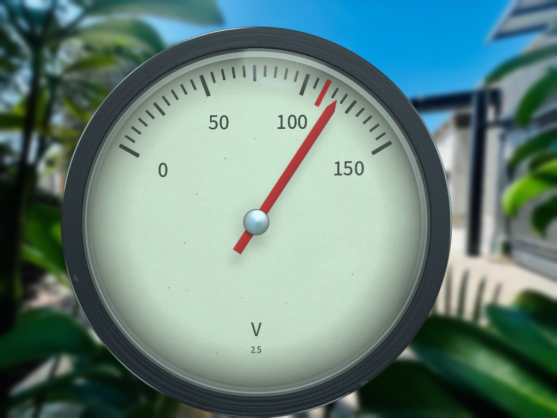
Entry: 117.5 V
